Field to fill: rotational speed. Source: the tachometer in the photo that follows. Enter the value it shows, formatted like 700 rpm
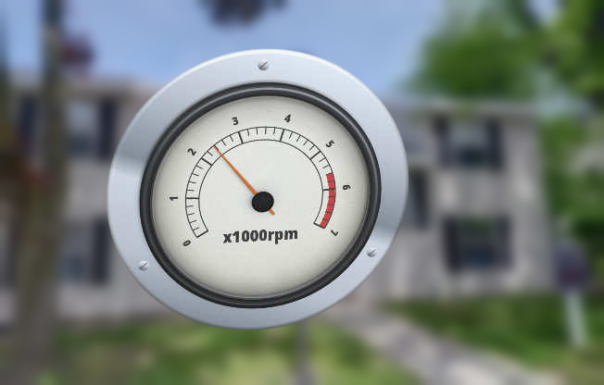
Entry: 2400 rpm
